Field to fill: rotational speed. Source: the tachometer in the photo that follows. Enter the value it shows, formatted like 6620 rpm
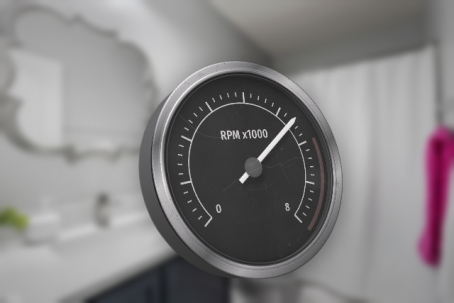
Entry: 5400 rpm
